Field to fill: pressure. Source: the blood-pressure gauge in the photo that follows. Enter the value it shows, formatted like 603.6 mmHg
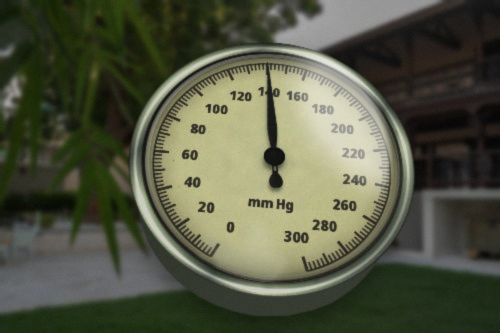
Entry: 140 mmHg
